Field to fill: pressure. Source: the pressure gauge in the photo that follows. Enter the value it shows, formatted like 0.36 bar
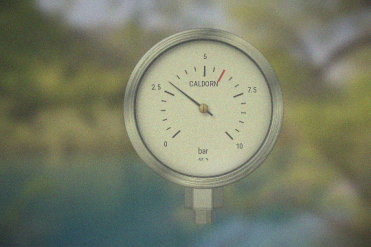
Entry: 3 bar
